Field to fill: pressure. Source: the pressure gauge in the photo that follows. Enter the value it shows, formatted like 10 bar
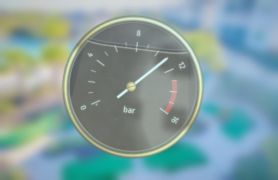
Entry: 11 bar
